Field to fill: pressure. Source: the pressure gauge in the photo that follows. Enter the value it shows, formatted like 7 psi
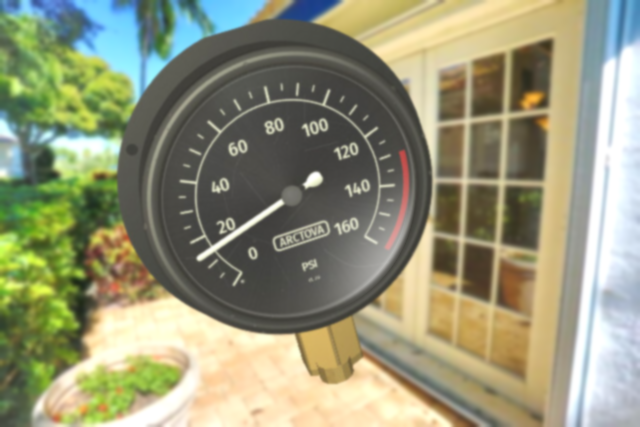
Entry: 15 psi
